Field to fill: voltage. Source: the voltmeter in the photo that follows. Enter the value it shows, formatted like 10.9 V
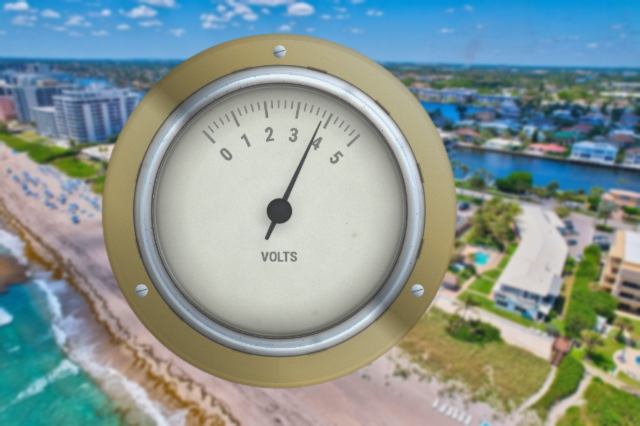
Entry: 3.8 V
